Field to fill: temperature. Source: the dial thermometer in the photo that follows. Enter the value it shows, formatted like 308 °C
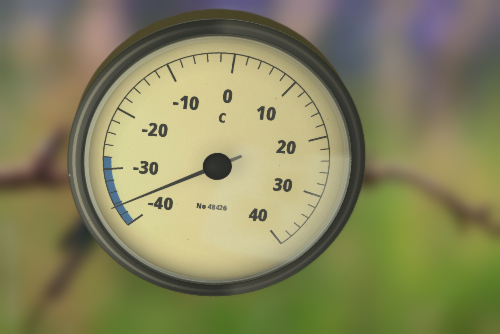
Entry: -36 °C
